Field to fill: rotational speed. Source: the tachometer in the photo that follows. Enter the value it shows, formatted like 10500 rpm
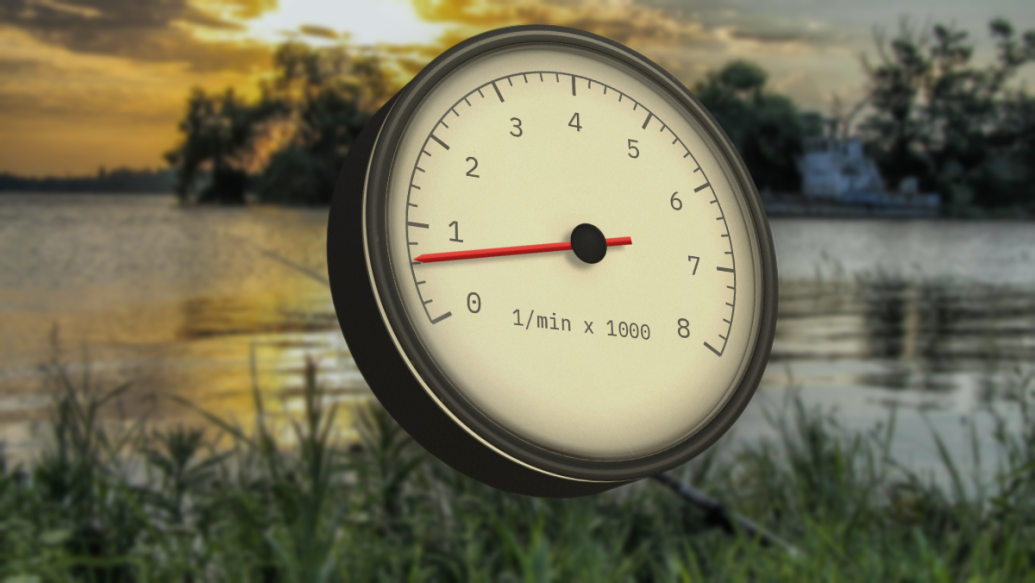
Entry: 600 rpm
